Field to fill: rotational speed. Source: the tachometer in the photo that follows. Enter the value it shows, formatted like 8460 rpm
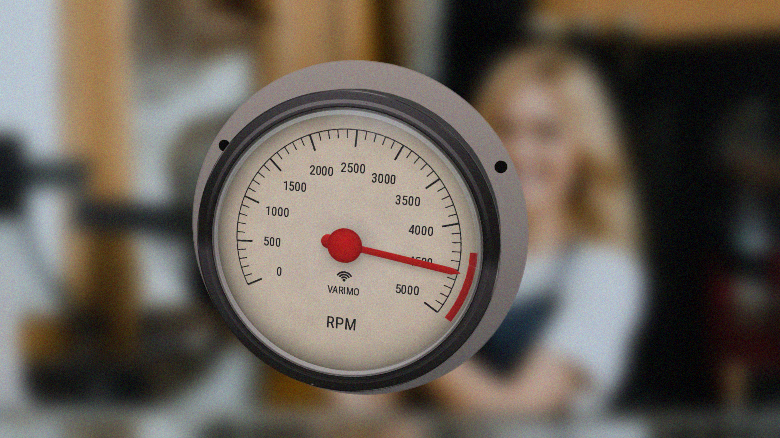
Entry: 4500 rpm
